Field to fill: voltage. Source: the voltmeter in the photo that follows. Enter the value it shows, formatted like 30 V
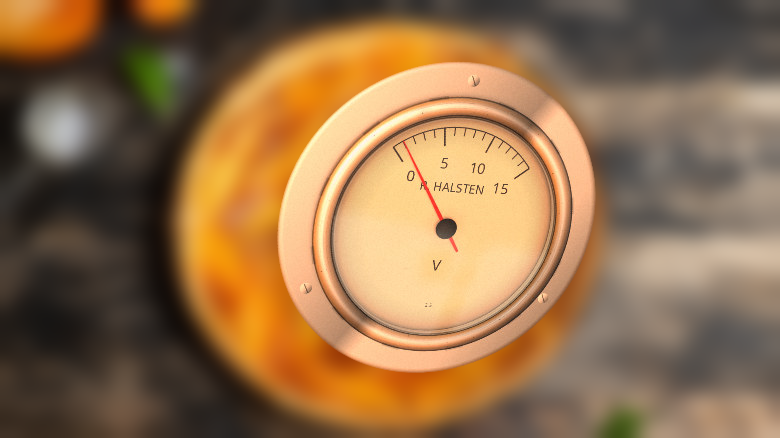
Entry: 1 V
